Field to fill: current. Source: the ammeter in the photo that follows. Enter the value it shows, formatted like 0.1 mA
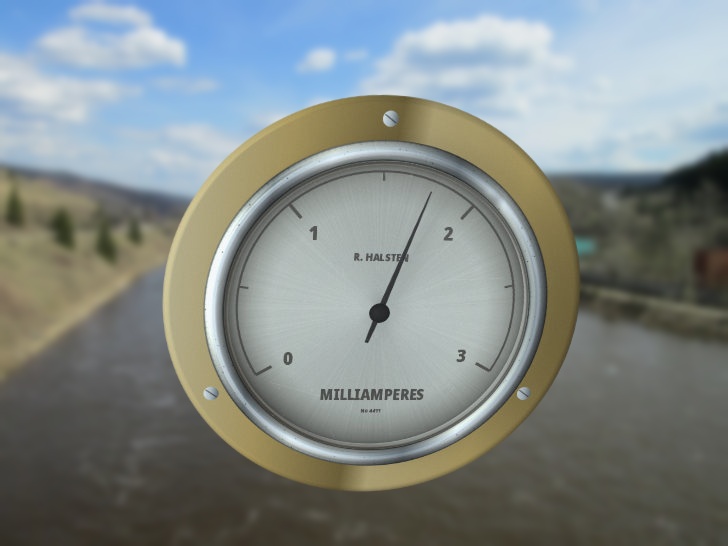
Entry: 1.75 mA
